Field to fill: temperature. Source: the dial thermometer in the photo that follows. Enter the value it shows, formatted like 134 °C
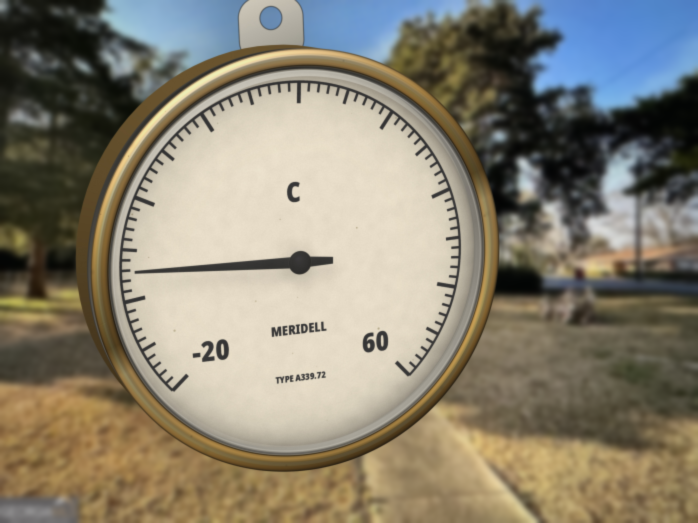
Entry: -7 °C
